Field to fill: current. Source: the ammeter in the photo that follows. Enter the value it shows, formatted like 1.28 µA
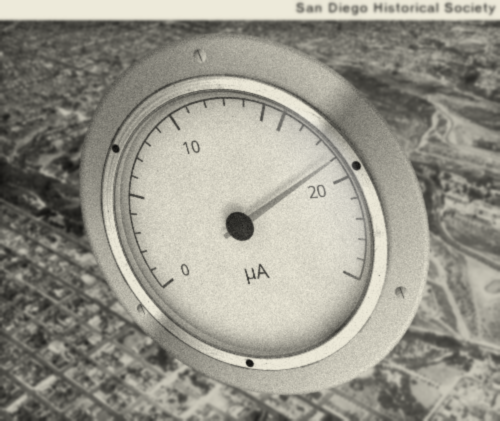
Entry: 19 µA
